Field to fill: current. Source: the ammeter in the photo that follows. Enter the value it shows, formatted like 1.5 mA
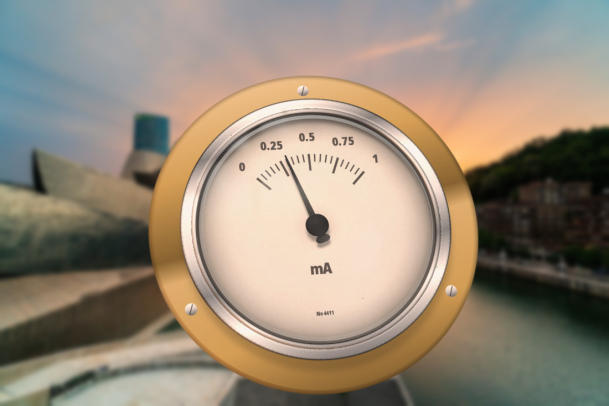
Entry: 0.3 mA
